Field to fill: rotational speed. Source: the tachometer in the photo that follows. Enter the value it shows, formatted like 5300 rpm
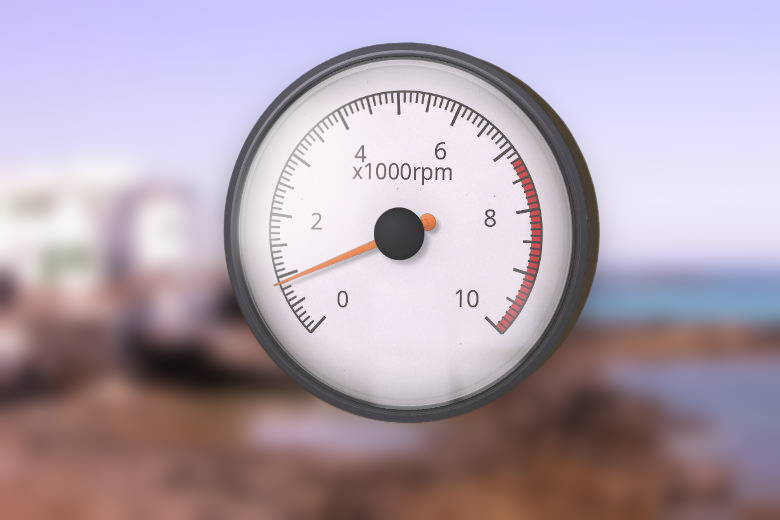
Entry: 900 rpm
